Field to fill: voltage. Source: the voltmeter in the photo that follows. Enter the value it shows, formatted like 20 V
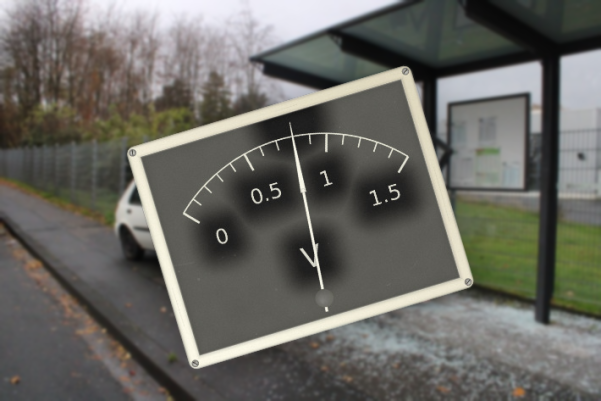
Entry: 0.8 V
